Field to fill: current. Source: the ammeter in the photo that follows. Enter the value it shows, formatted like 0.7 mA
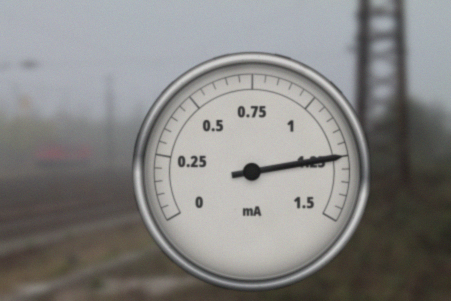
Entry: 1.25 mA
